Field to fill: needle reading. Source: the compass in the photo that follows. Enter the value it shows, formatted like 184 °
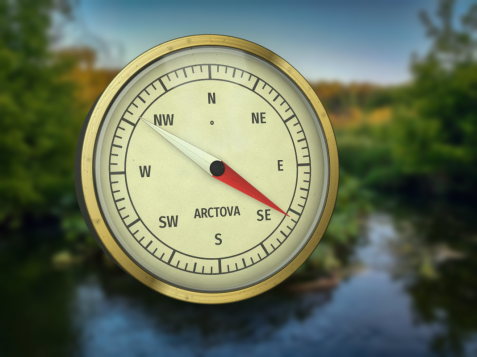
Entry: 125 °
